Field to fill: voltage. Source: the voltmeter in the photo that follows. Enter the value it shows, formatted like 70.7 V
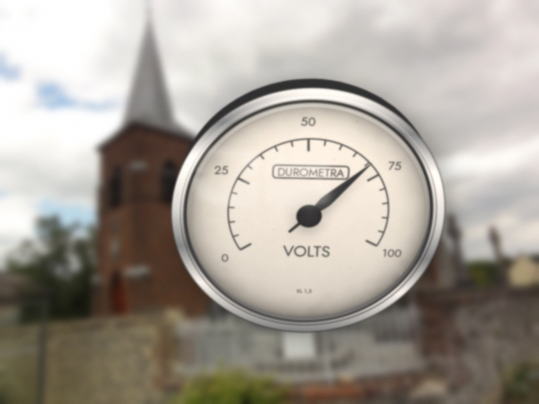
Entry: 70 V
